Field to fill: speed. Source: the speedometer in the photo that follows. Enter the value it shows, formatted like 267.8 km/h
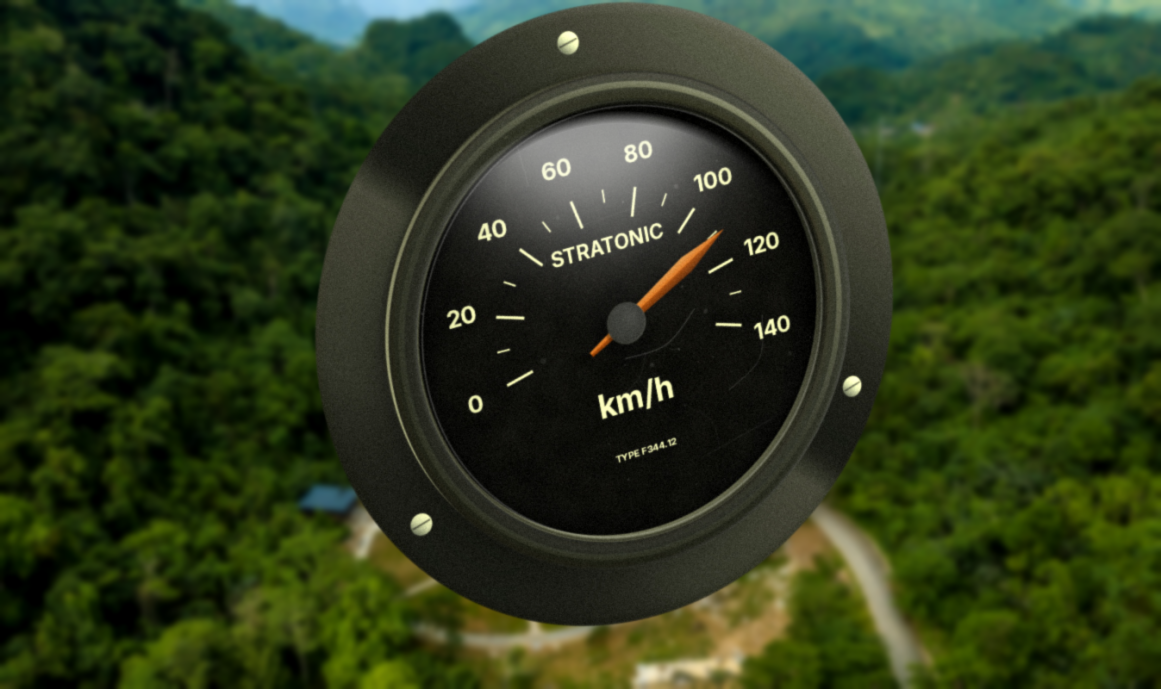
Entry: 110 km/h
